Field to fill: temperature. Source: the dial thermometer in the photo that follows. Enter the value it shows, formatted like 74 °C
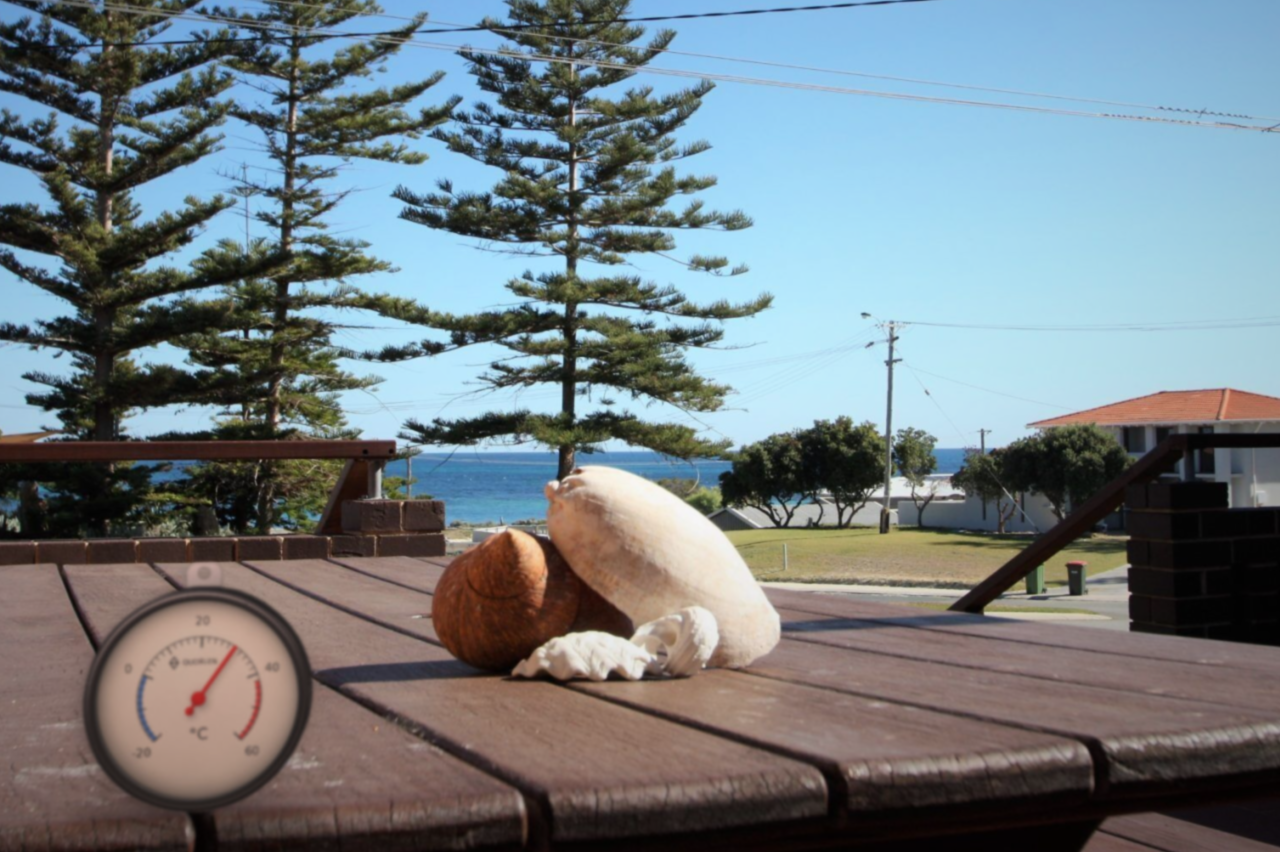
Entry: 30 °C
